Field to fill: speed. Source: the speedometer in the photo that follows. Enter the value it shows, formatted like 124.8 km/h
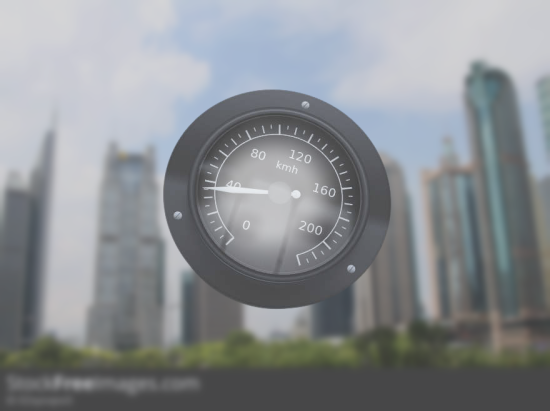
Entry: 35 km/h
